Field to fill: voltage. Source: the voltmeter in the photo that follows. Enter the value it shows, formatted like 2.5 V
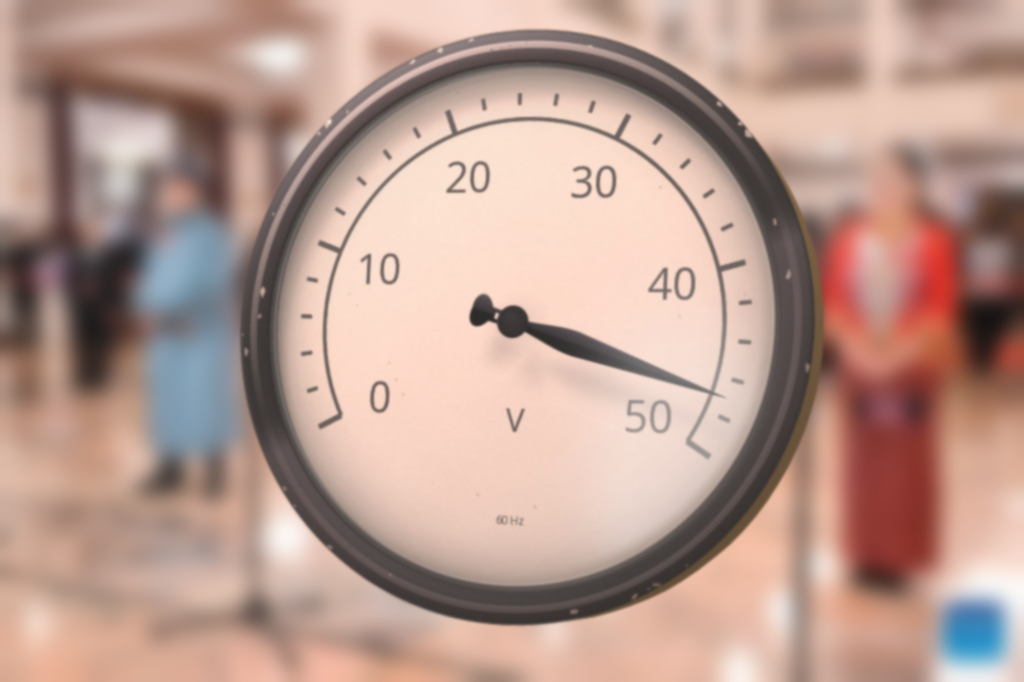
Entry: 47 V
